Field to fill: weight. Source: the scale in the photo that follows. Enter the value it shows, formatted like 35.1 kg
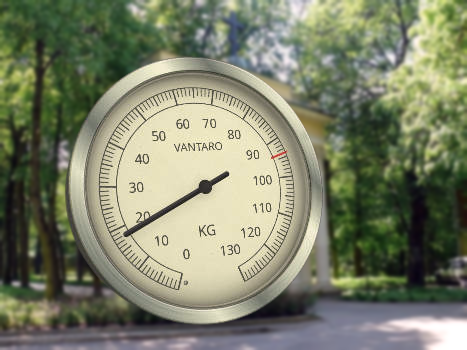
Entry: 18 kg
